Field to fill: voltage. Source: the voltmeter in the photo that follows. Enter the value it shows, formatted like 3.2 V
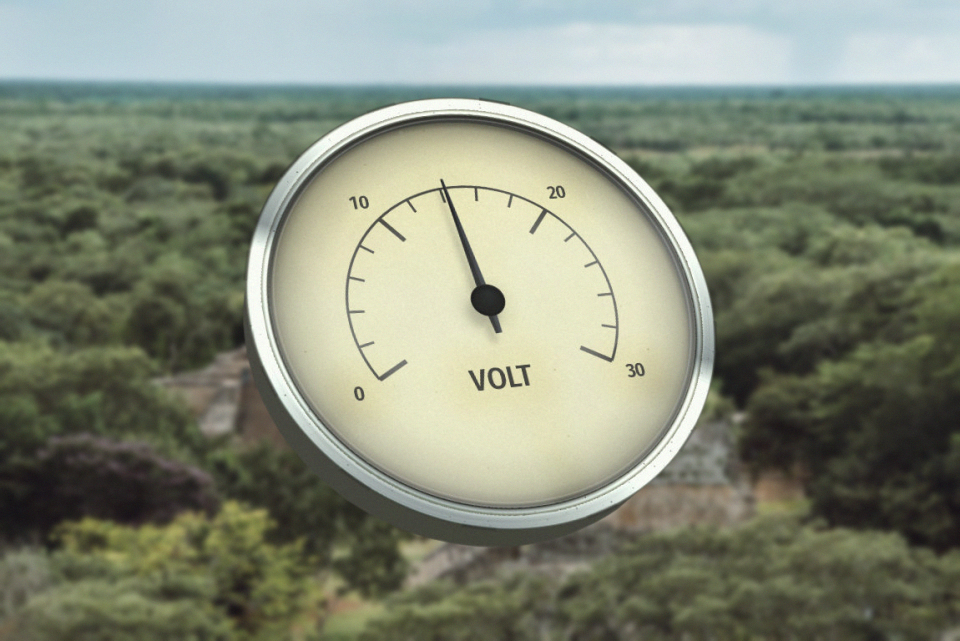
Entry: 14 V
